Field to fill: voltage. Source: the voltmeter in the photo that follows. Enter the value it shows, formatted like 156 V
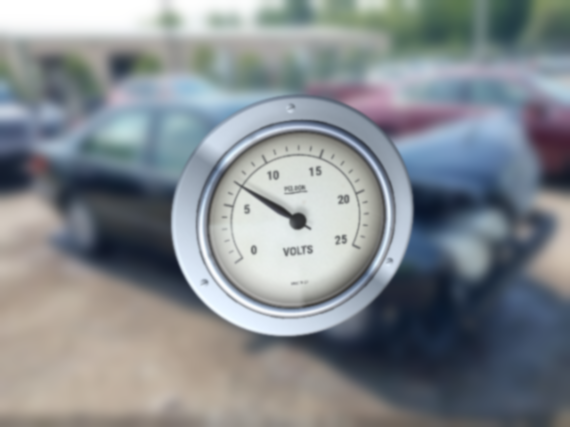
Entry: 7 V
